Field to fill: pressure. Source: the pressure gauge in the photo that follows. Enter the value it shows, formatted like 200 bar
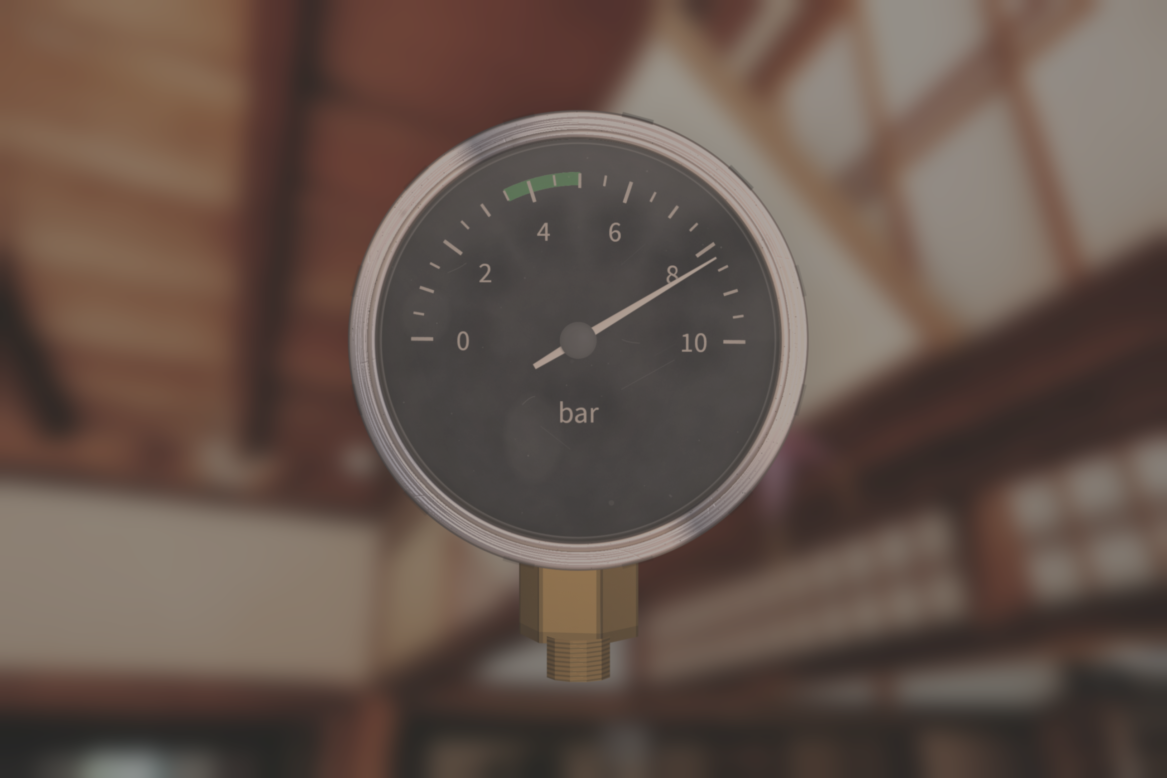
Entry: 8.25 bar
